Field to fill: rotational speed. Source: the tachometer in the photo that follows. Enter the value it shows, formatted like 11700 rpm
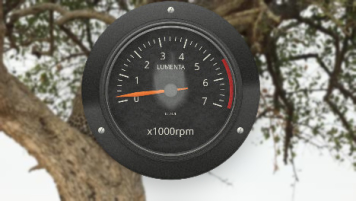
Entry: 200 rpm
